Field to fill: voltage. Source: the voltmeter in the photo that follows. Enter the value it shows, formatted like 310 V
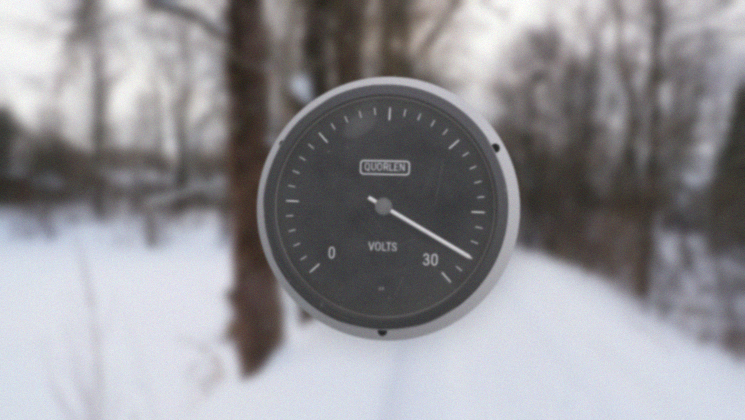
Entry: 28 V
